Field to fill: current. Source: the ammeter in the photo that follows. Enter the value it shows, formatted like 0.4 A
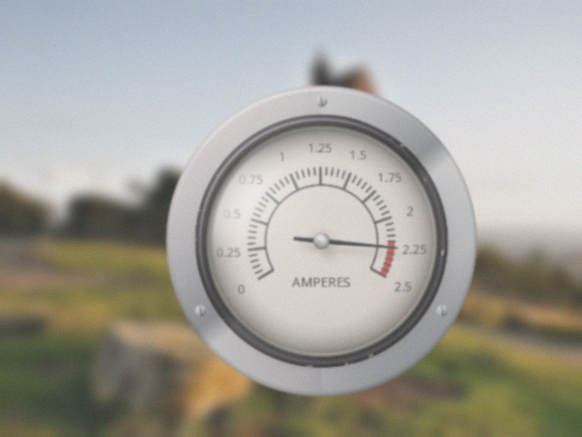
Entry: 2.25 A
